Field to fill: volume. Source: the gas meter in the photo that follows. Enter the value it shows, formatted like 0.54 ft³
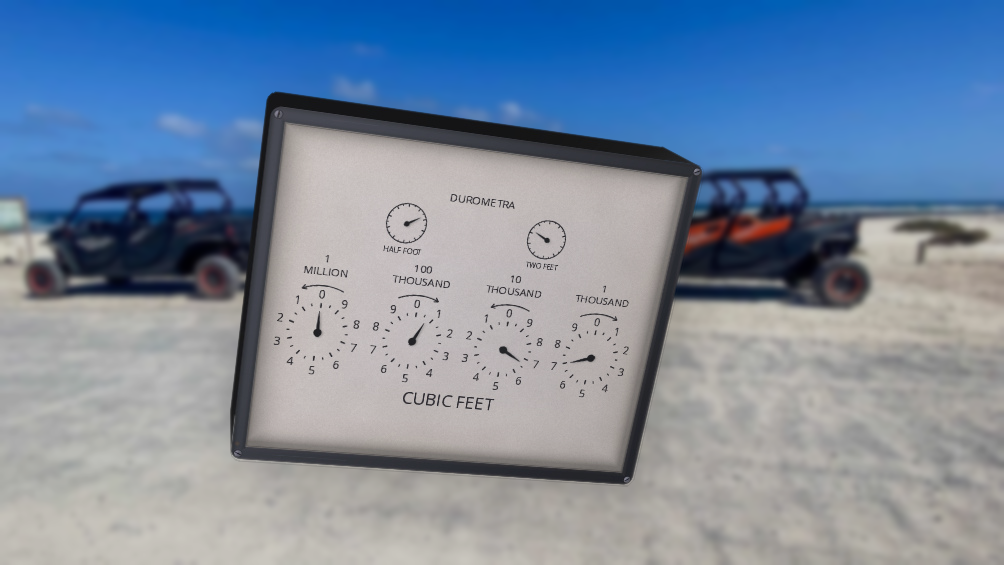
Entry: 6700 ft³
